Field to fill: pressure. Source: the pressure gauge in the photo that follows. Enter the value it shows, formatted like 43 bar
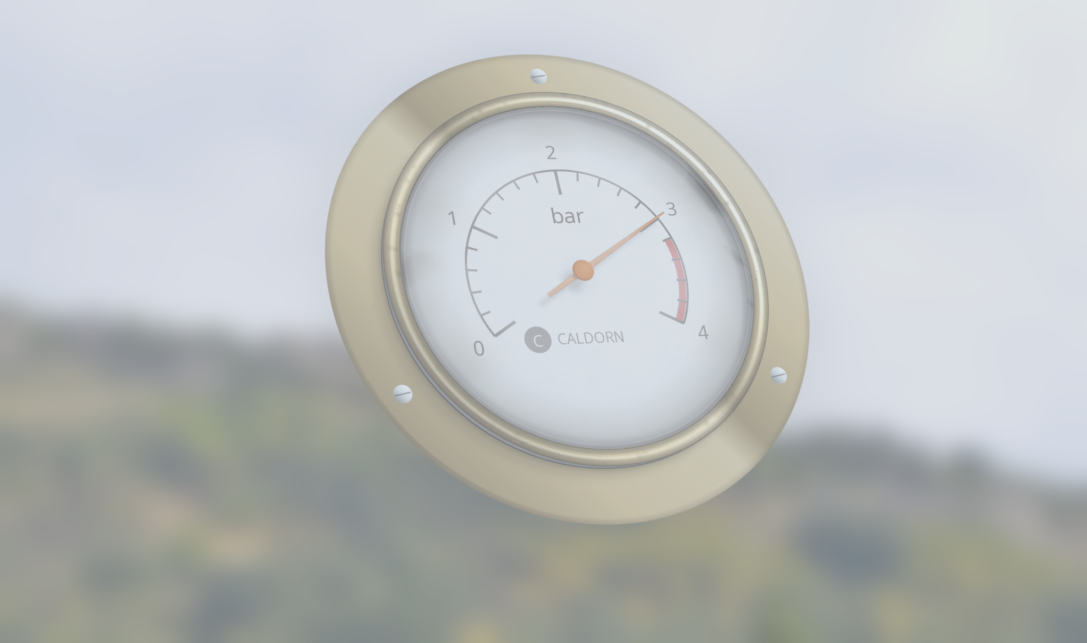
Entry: 3 bar
